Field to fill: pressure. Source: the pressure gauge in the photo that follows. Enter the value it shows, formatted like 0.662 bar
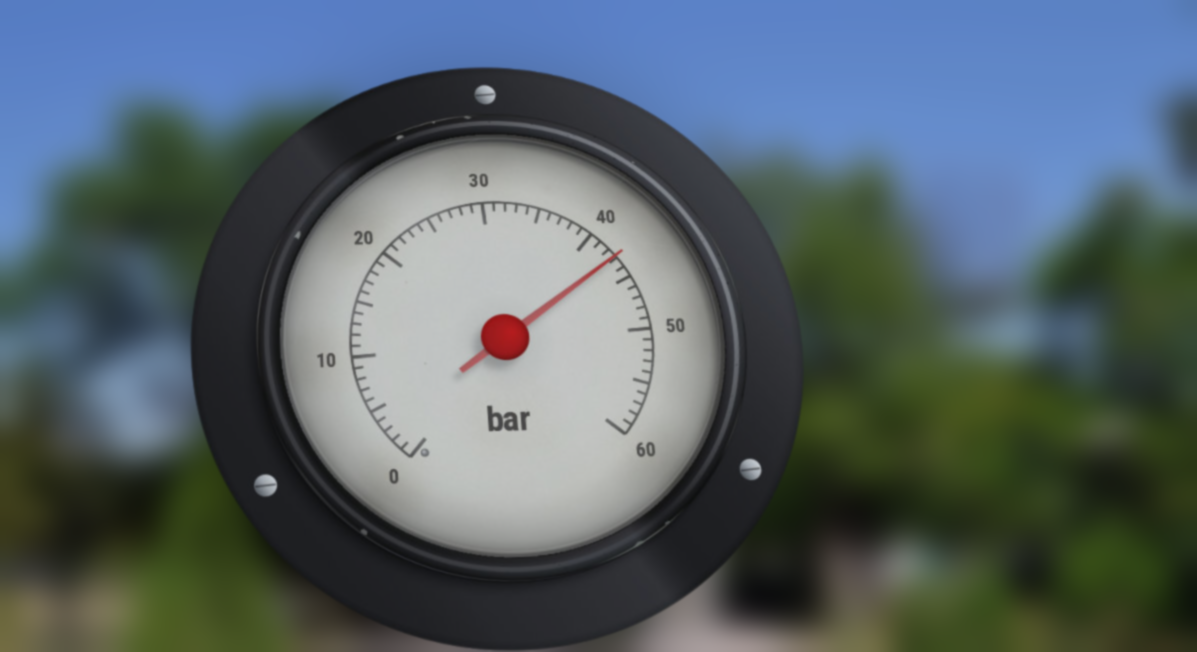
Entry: 43 bar
